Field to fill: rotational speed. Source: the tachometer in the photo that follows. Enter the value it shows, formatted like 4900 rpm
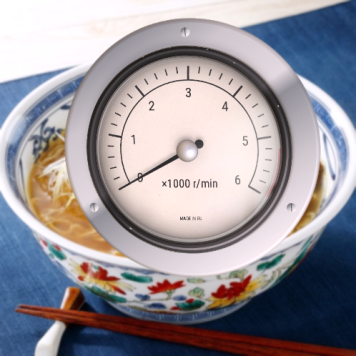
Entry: 0 rpm
